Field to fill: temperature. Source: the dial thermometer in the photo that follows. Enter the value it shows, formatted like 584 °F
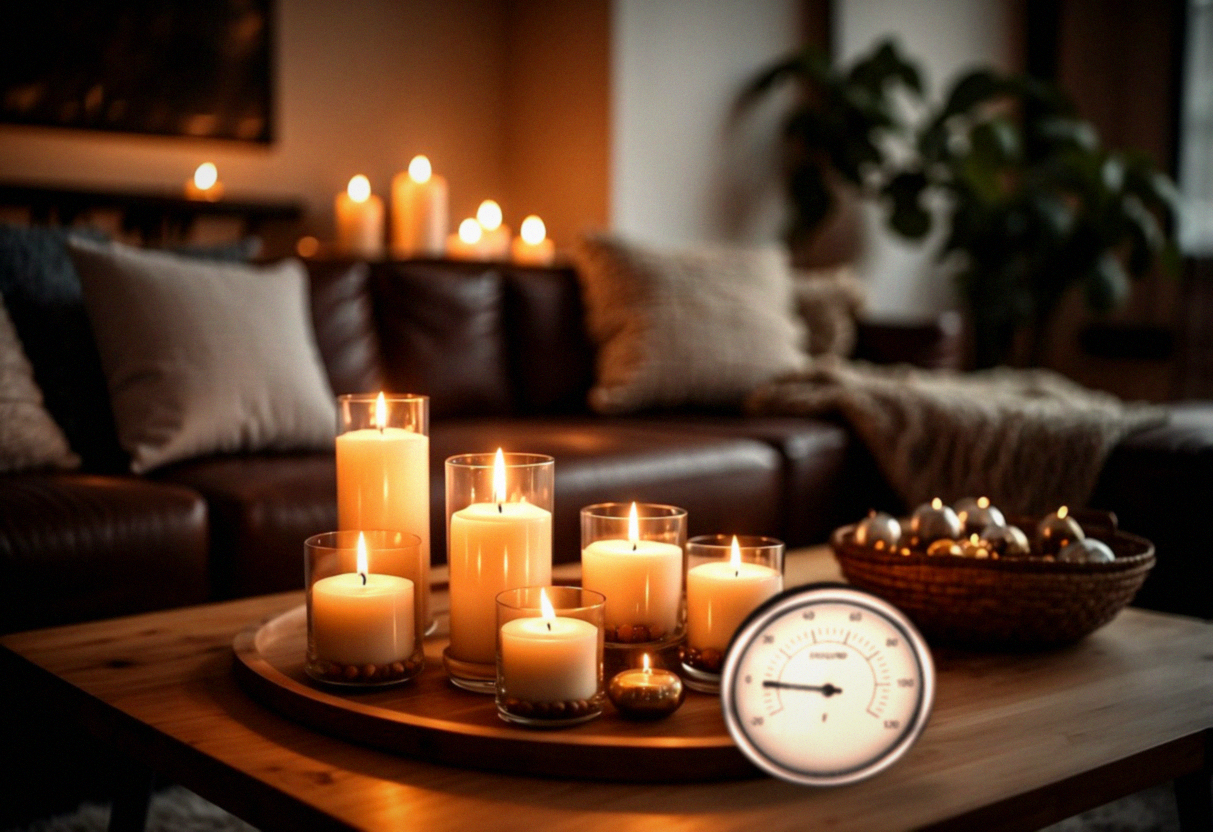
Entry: 0 °F
